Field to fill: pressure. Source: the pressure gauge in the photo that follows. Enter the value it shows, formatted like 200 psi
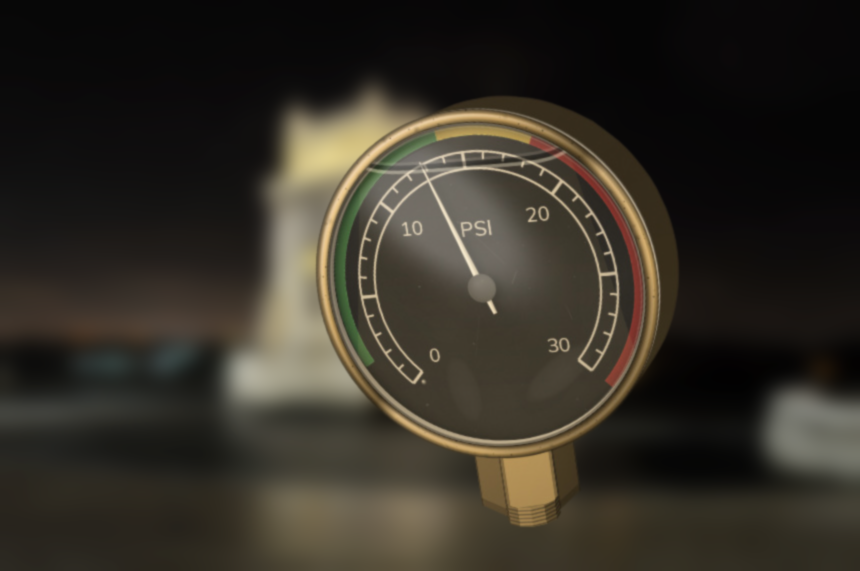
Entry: 13 psi
